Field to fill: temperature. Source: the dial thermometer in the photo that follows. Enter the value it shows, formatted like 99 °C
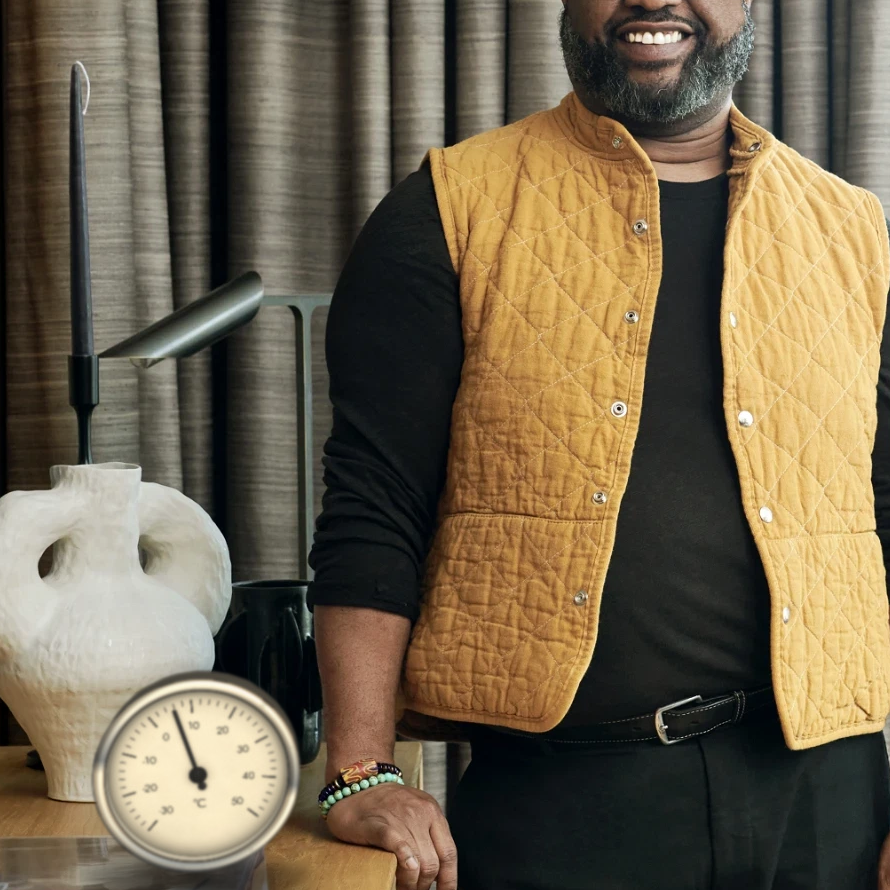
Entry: 6 °C
